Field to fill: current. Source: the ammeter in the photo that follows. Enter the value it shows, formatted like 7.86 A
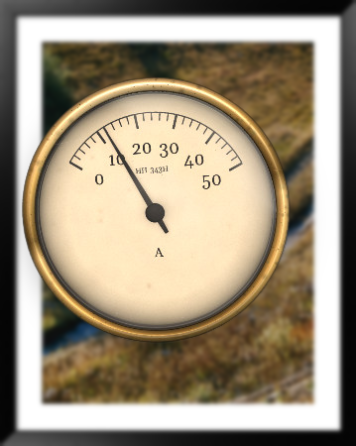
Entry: 12 A
